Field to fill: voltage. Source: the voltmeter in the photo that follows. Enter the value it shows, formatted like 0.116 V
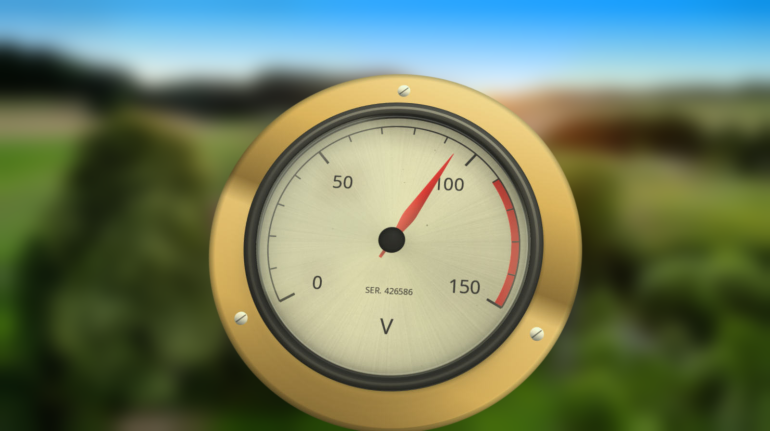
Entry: 95 V
